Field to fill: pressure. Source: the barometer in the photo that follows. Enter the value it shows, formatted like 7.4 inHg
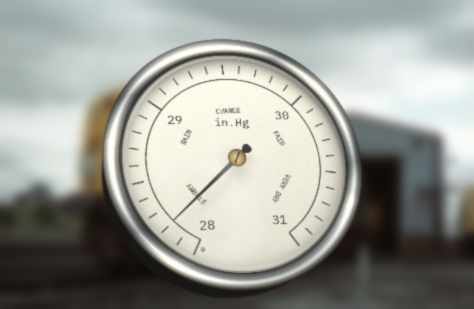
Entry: 28.2 inHg
